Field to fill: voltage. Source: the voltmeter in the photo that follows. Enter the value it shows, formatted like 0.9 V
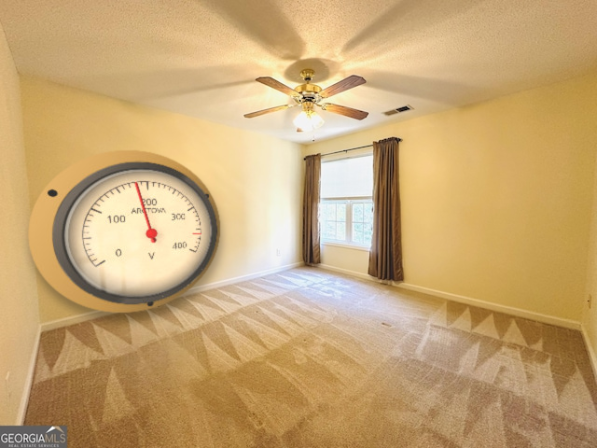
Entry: 180 V
